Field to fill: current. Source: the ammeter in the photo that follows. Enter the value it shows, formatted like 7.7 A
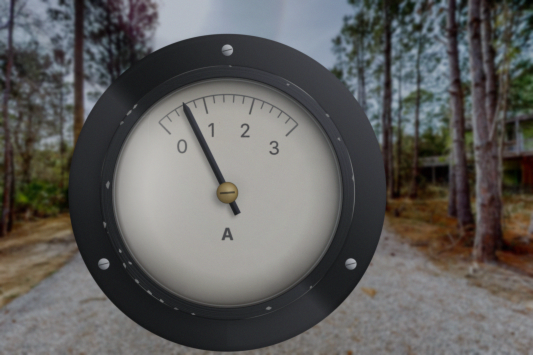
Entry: 0.6 A
